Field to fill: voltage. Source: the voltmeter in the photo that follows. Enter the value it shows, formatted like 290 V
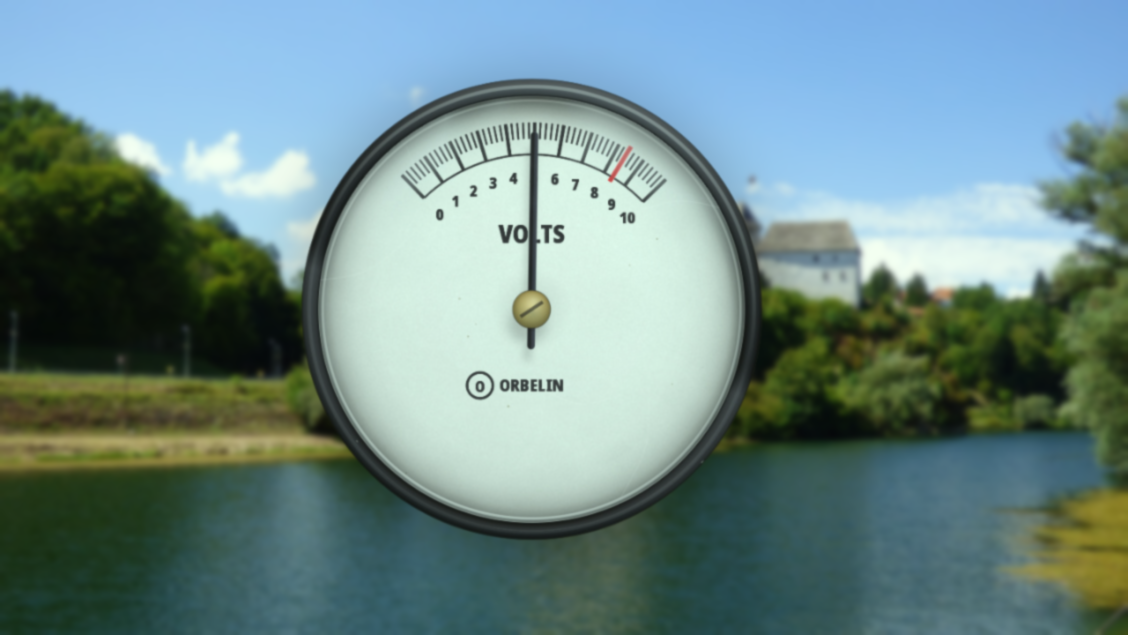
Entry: 5 V
